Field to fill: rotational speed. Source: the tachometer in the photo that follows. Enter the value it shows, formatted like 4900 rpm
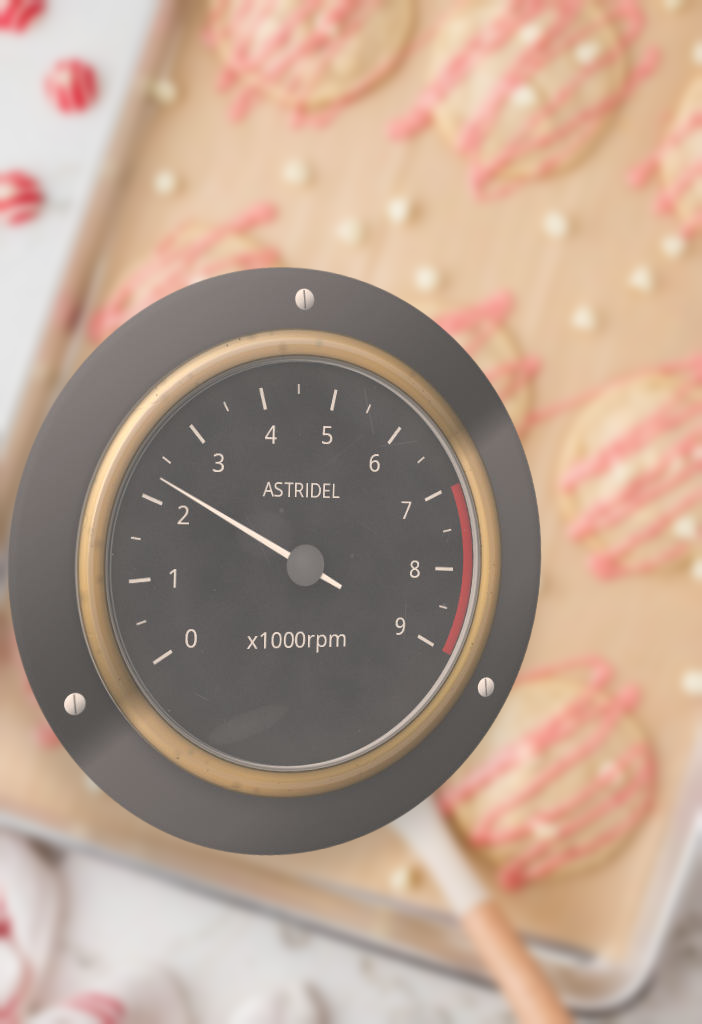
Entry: 2250 rpm
